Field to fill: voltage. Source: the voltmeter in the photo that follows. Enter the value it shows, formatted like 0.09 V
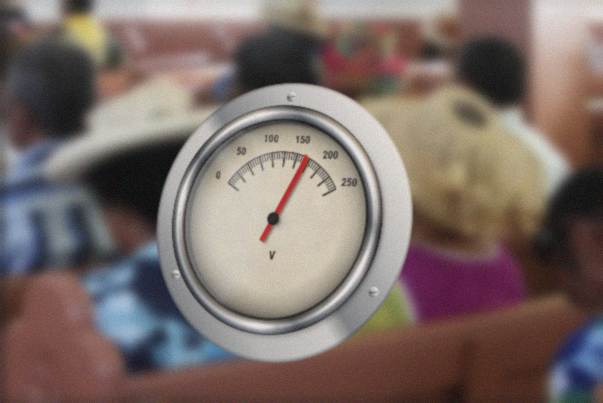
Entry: 175 V
